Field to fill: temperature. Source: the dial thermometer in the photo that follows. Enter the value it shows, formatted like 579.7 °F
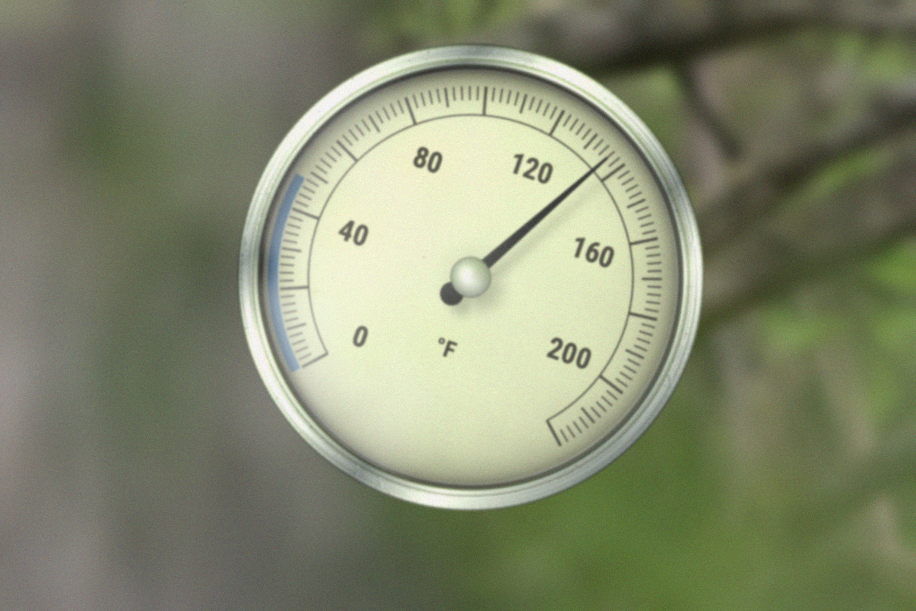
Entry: 136 °F
